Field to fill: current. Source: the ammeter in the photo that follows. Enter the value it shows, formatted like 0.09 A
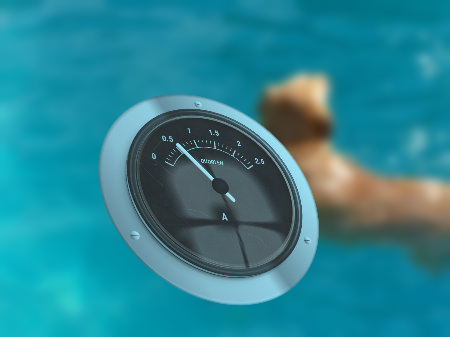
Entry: 0.5 A
